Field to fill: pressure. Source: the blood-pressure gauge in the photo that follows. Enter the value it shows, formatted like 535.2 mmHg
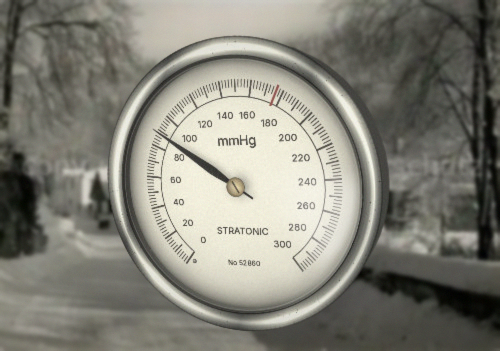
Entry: 90 mmHg
